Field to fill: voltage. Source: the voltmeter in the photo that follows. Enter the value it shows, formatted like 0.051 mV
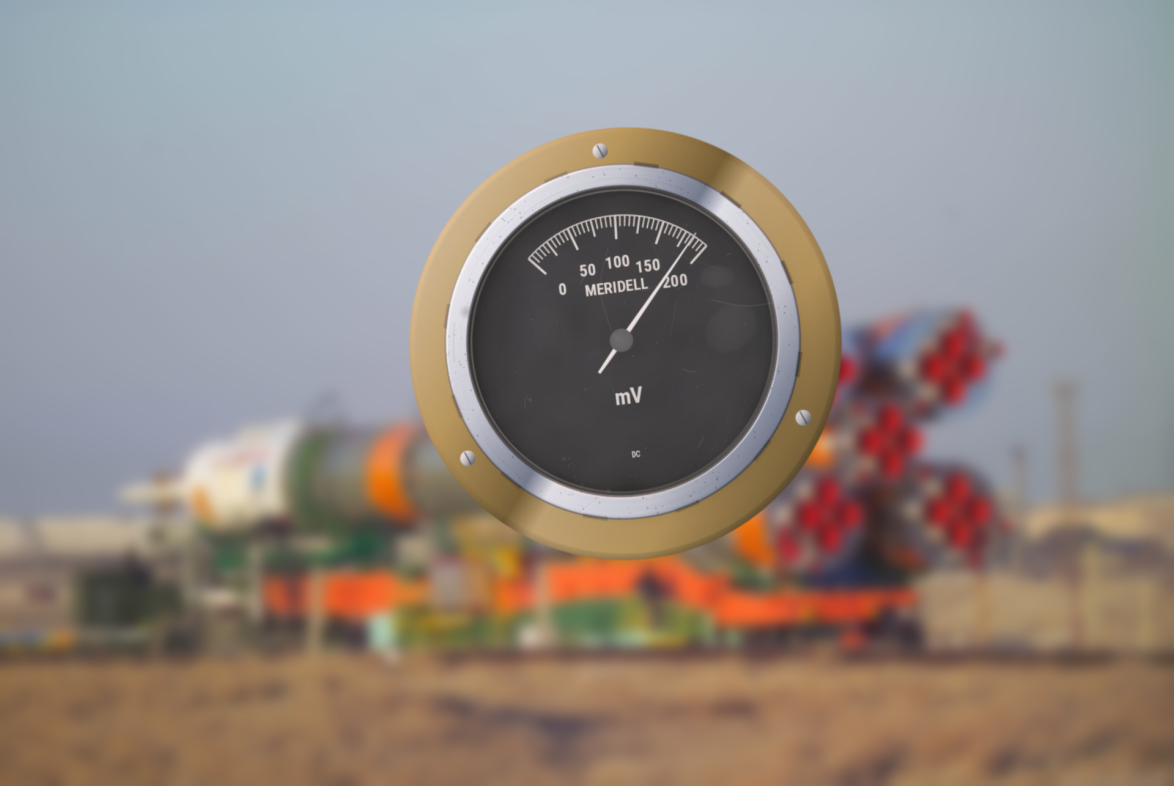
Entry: 185 mV
